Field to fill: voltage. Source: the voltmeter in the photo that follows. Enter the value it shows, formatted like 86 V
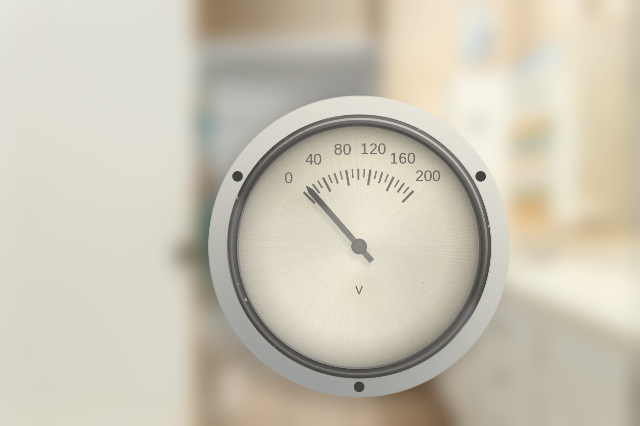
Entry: 10 V
